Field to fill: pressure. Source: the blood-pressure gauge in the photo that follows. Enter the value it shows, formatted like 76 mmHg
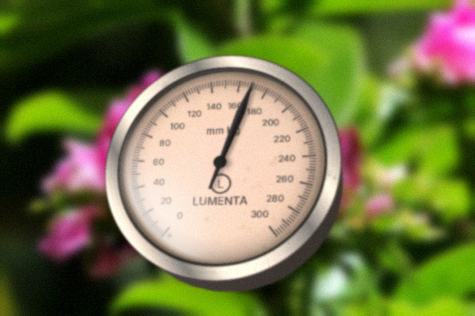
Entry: 170 mmHg
